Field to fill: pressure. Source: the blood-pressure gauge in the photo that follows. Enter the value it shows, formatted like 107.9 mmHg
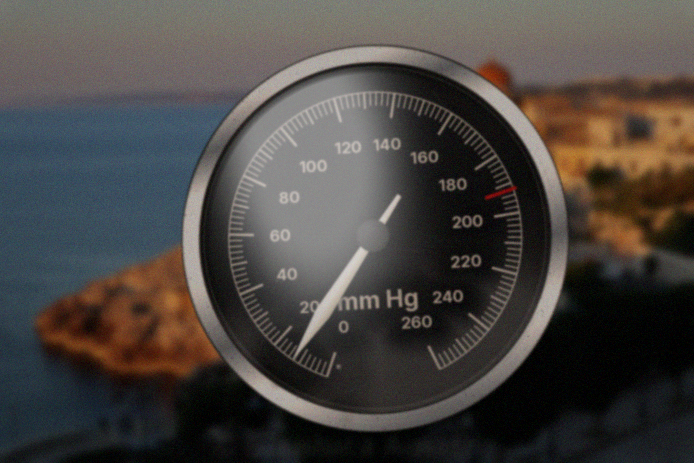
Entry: 12 mmHg
